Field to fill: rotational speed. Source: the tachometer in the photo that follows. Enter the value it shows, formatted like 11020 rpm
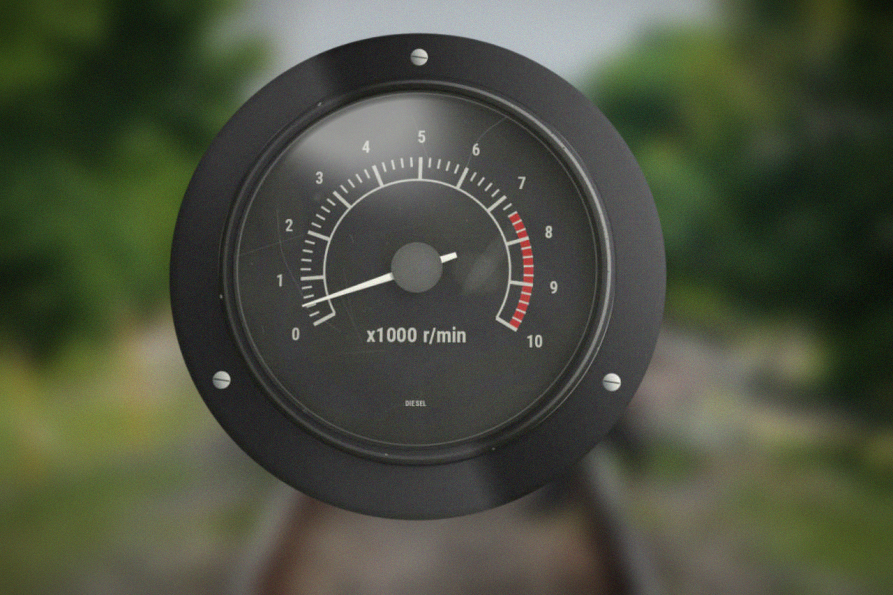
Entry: 400 rpm
